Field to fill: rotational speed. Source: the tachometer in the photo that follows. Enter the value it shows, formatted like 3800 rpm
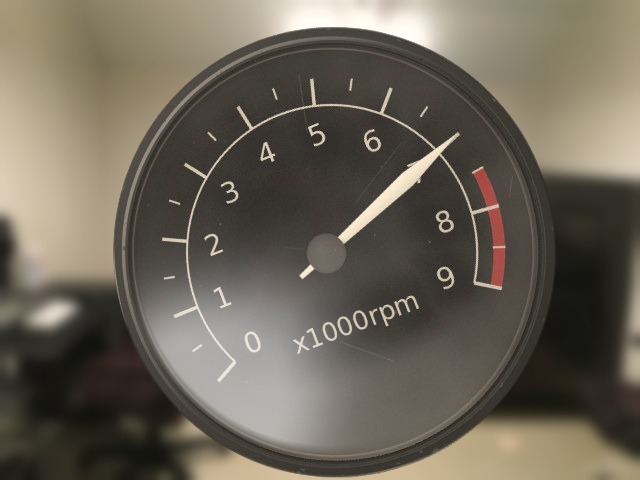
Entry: 7000 rpm
